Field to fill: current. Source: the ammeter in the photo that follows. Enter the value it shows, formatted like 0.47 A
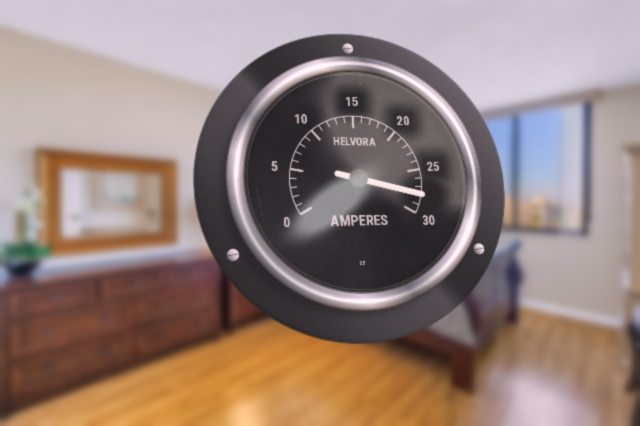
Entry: 28 A
